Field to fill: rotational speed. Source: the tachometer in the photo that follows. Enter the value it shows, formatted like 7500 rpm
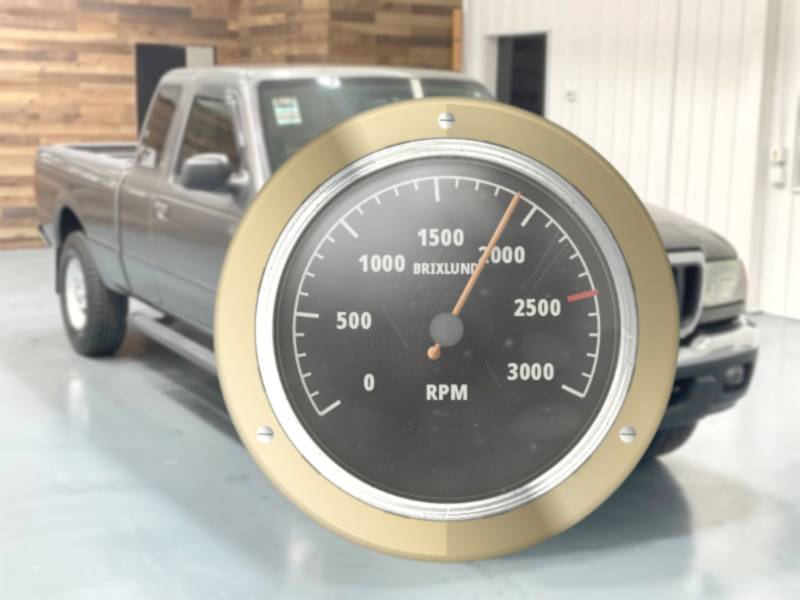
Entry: 1900 rpm
